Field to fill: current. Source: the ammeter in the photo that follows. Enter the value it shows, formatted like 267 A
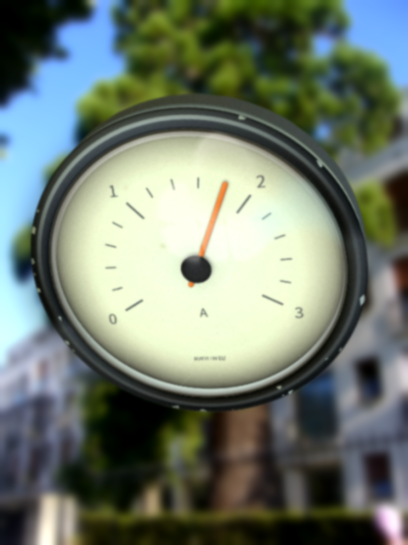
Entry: 1.8 A
